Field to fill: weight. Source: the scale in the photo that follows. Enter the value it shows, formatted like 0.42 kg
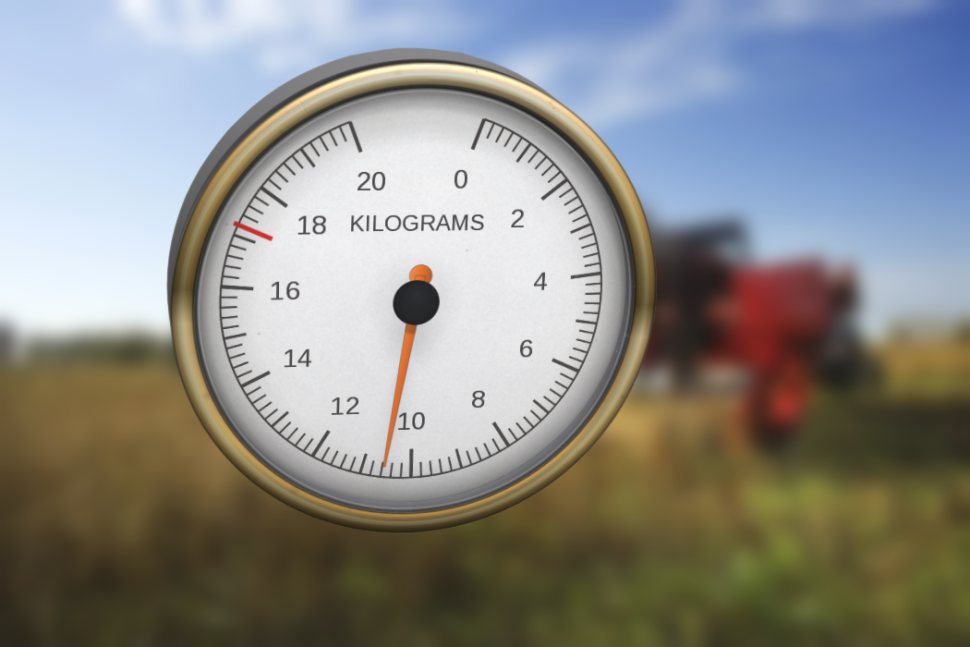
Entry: 10.6 kg
